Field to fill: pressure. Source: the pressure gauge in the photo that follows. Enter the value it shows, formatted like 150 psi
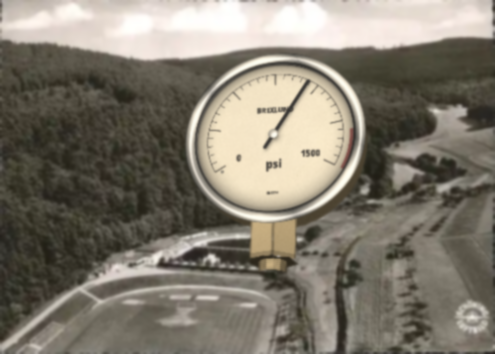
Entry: 950 psi
